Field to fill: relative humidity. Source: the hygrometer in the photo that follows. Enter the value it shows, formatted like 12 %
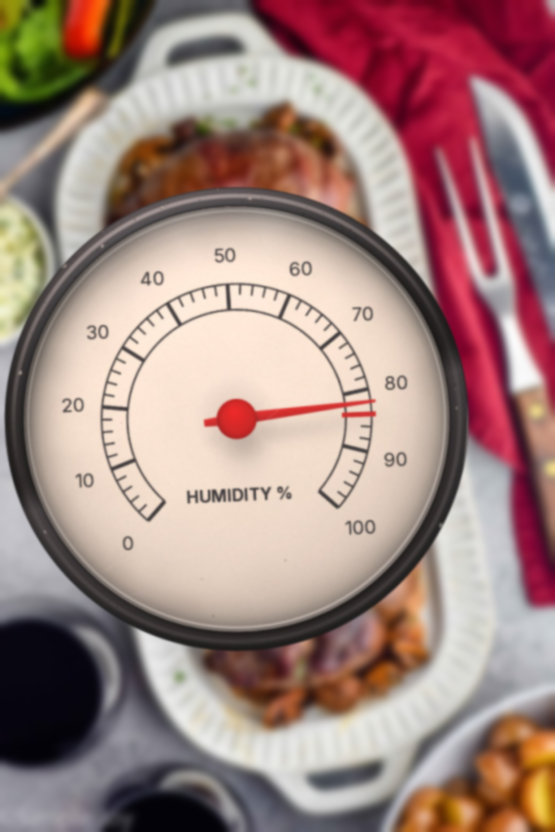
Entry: 82 %
